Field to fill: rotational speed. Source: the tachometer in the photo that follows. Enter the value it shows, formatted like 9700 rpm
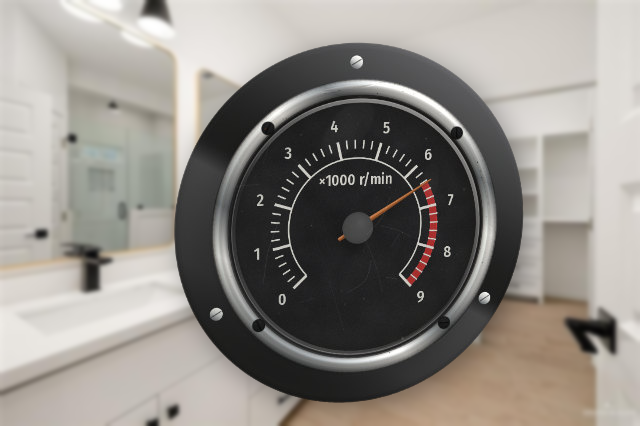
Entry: 6400 rpm
